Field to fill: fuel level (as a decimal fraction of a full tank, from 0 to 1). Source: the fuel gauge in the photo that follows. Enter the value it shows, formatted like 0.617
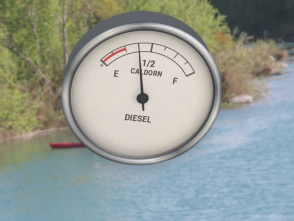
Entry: 0.375
